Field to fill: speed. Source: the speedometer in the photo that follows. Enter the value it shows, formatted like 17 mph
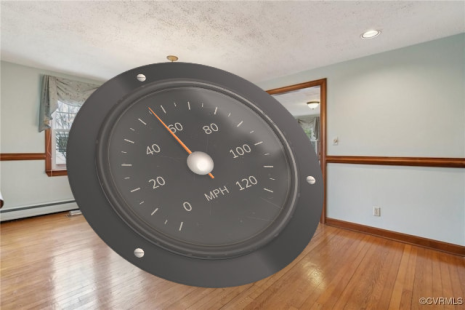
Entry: 55 mph
